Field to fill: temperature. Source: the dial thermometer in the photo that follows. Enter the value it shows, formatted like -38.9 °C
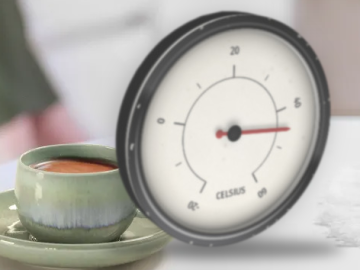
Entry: 45 °C
